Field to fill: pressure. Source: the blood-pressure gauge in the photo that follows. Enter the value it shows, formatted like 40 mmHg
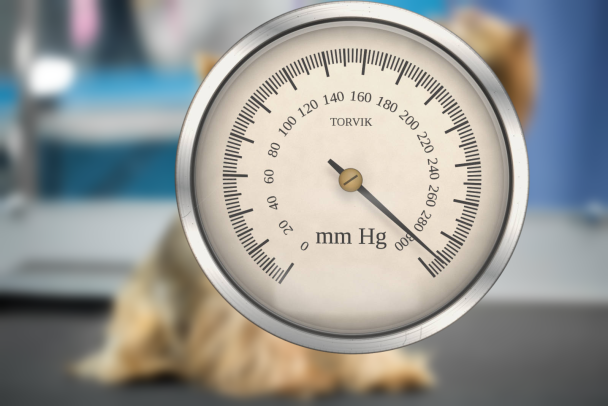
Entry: 292 mmHg
